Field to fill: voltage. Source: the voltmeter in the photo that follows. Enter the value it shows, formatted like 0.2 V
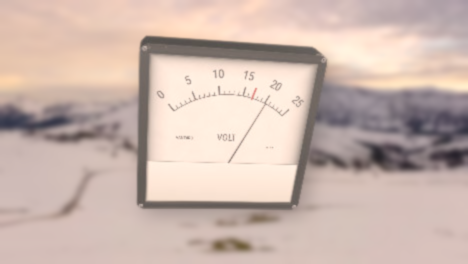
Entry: 20 V
